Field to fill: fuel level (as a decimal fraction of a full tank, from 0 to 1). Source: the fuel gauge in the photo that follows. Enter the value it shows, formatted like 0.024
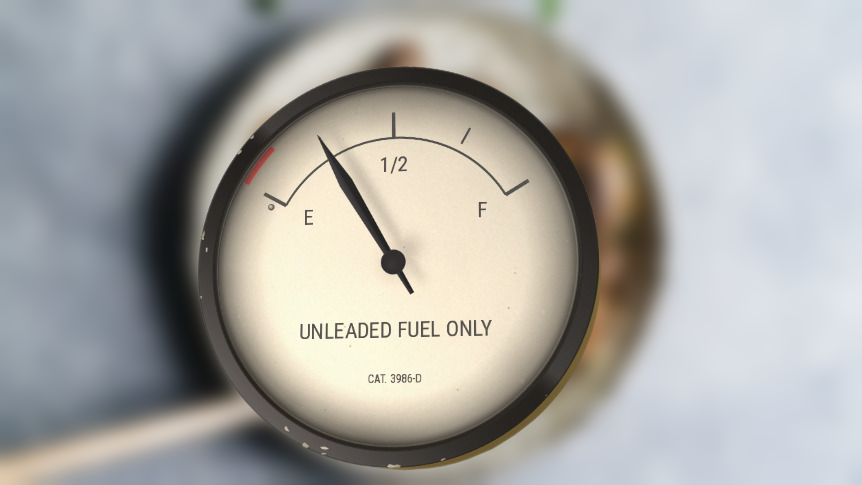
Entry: 0.25
